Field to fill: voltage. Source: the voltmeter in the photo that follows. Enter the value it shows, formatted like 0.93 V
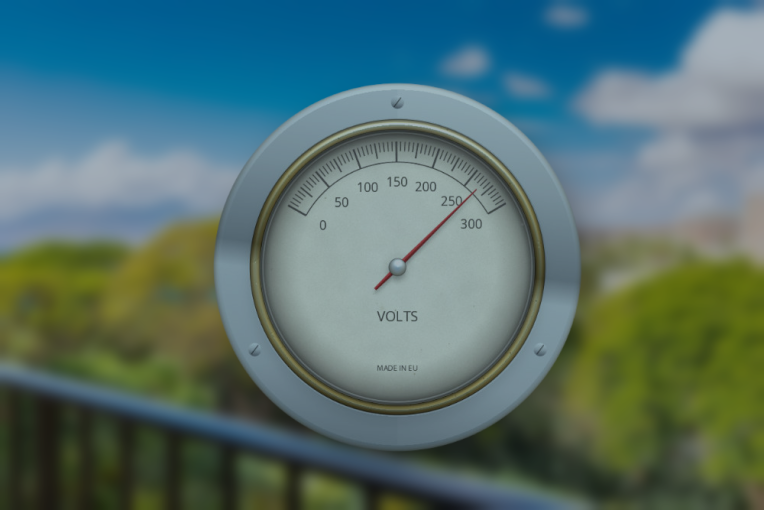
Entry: 265 V
